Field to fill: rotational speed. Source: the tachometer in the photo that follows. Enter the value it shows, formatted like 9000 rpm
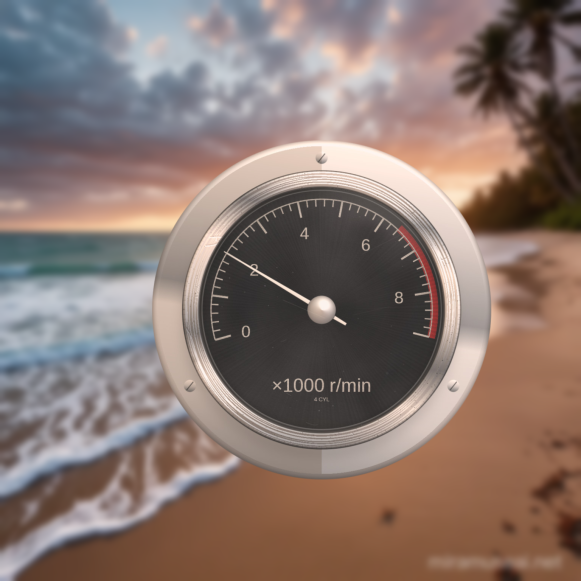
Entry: 2000 rpm
